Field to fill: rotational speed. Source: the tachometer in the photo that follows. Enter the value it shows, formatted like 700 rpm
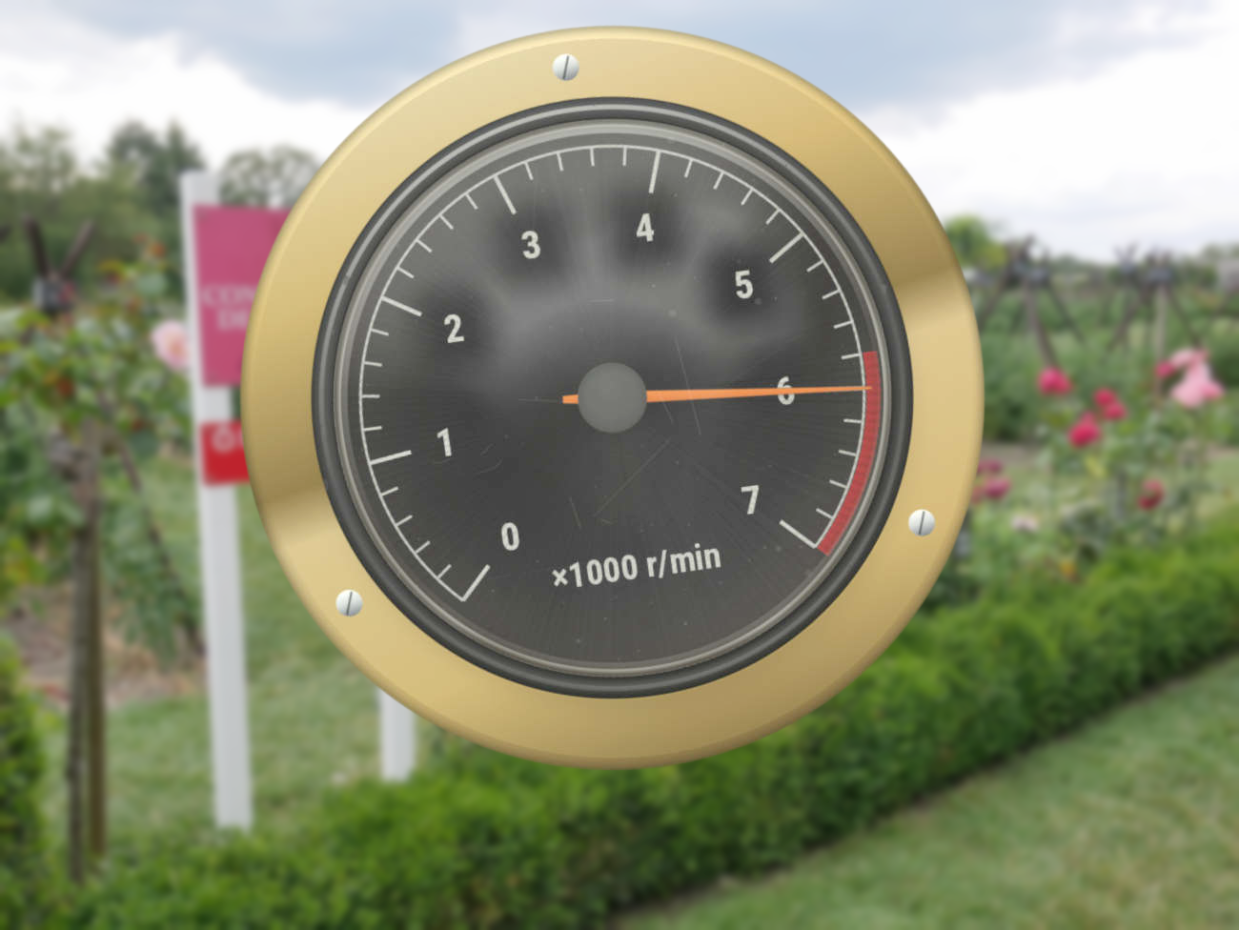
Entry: 6000 rpm
